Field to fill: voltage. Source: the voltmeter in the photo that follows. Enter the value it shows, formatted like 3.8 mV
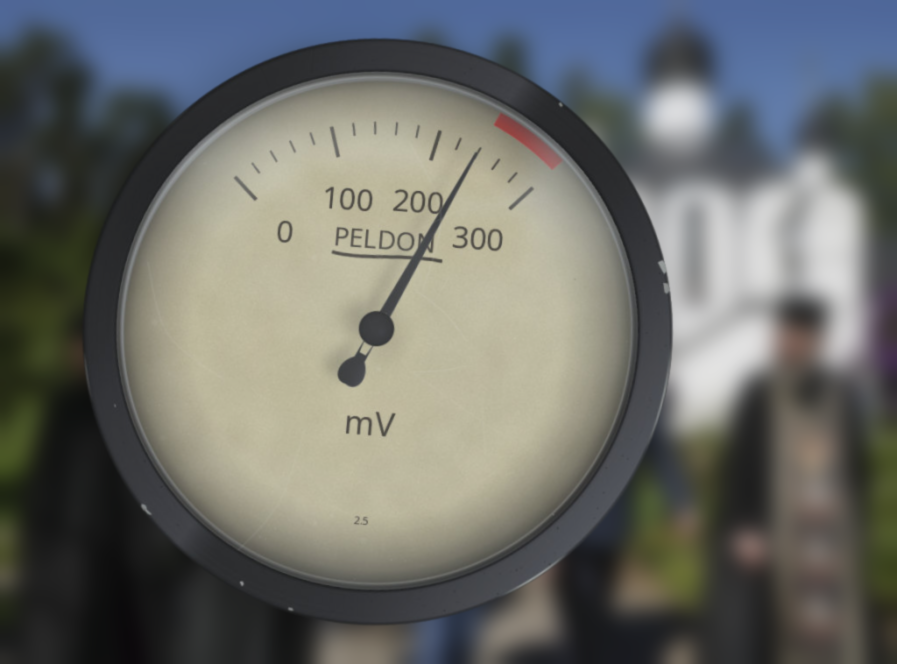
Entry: 240 mV
